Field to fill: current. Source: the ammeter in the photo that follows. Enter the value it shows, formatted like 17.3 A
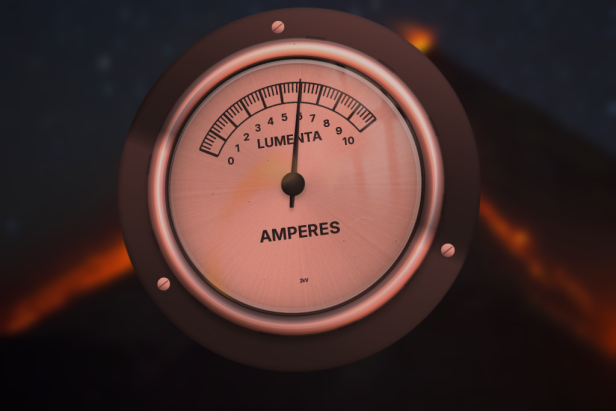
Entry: 6 A
